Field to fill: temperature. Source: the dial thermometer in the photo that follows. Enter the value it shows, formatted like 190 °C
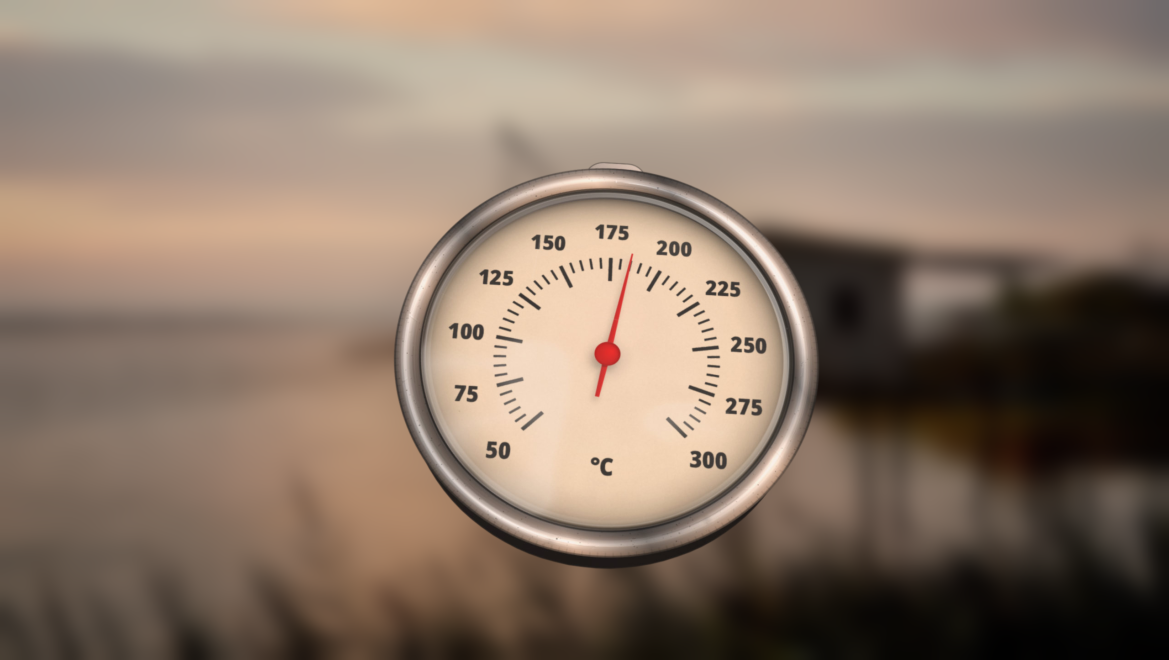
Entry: 185 °C
